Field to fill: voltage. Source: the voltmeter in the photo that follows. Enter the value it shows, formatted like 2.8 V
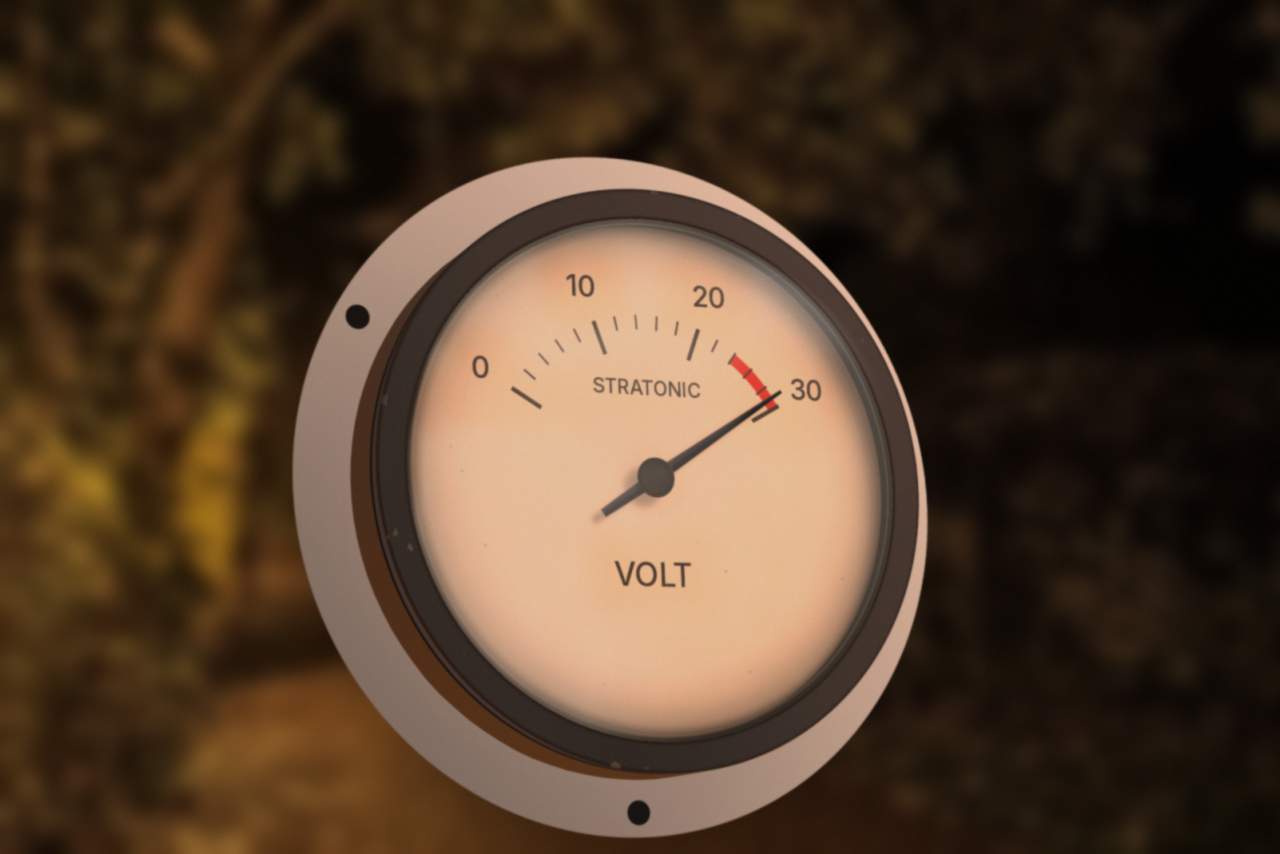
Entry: 29 V
